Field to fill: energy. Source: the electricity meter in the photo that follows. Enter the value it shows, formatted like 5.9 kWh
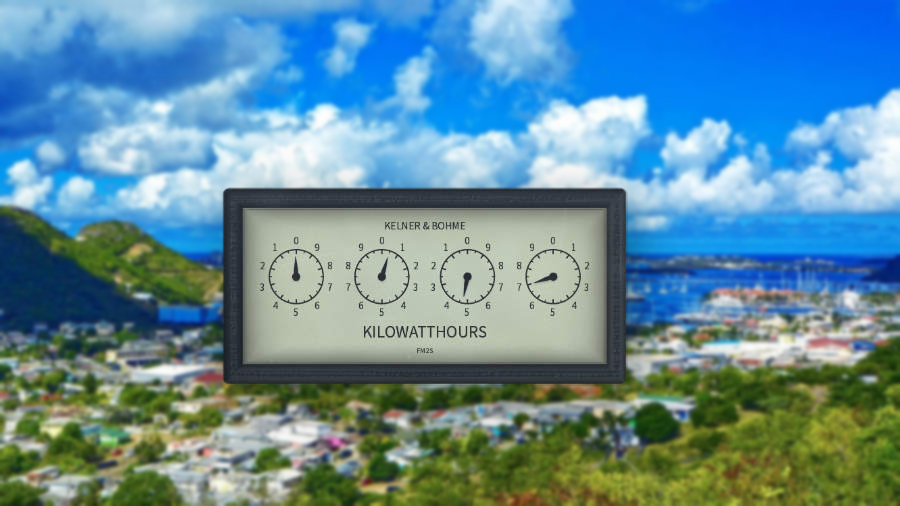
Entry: 47 kWh
